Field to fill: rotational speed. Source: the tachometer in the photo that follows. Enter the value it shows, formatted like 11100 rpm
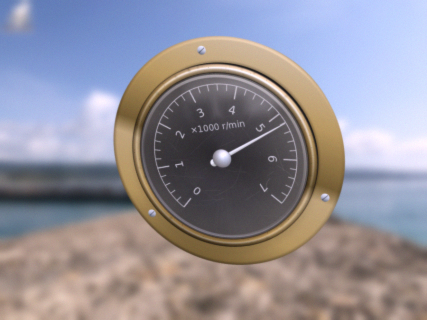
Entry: 5200 rpm
